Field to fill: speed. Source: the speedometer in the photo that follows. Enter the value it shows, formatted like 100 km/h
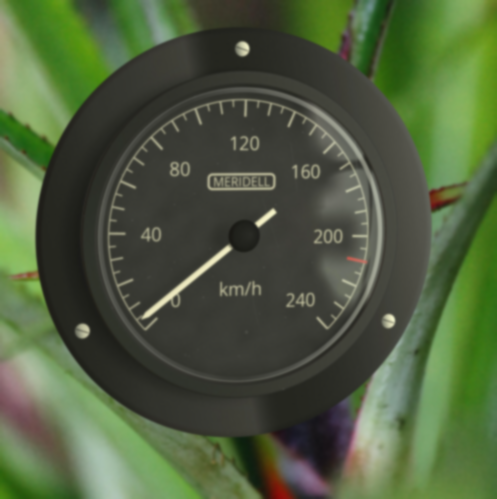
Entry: 5 km/h
